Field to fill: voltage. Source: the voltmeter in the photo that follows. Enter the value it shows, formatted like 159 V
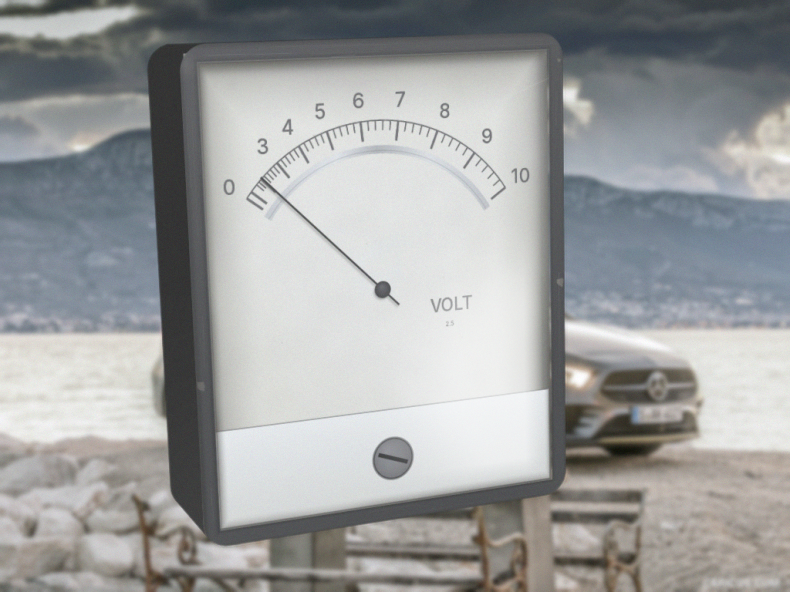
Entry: 2 V
